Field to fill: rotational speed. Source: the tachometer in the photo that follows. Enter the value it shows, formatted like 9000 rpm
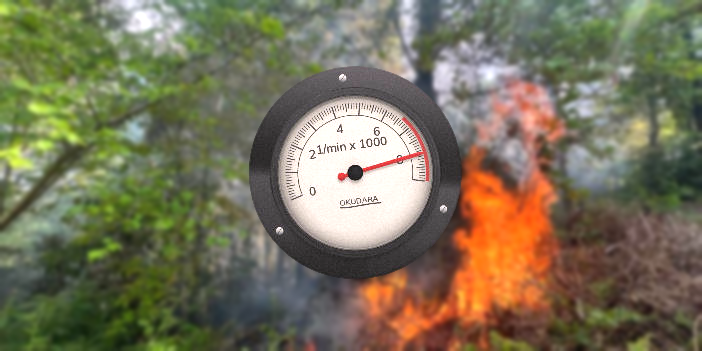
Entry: 8000 rpm
